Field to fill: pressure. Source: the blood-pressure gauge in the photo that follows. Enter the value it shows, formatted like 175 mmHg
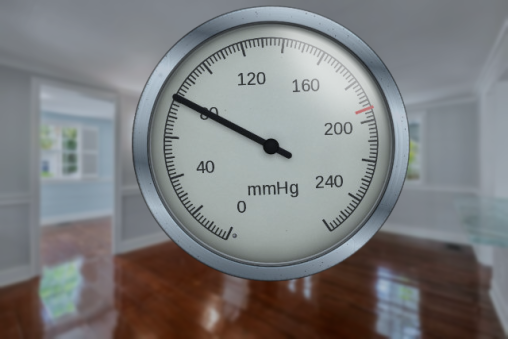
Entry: 80 mmHg
